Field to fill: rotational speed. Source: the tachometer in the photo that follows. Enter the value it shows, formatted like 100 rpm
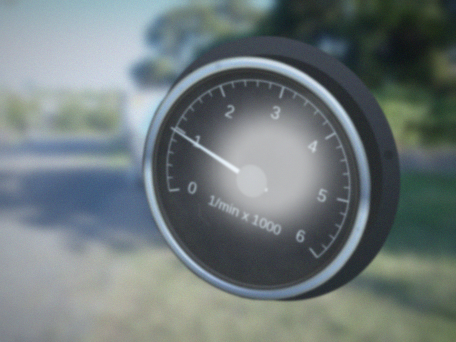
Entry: 1000 rpm
